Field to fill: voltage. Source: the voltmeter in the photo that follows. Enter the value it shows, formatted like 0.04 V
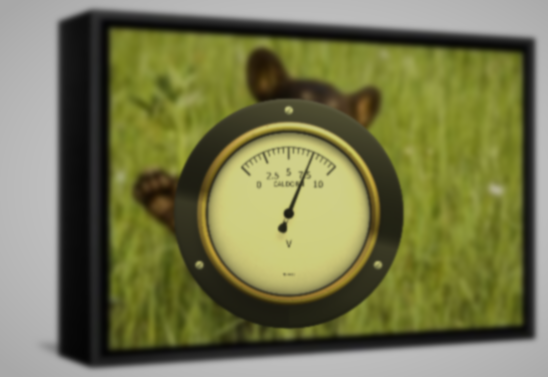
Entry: 7.5 V
